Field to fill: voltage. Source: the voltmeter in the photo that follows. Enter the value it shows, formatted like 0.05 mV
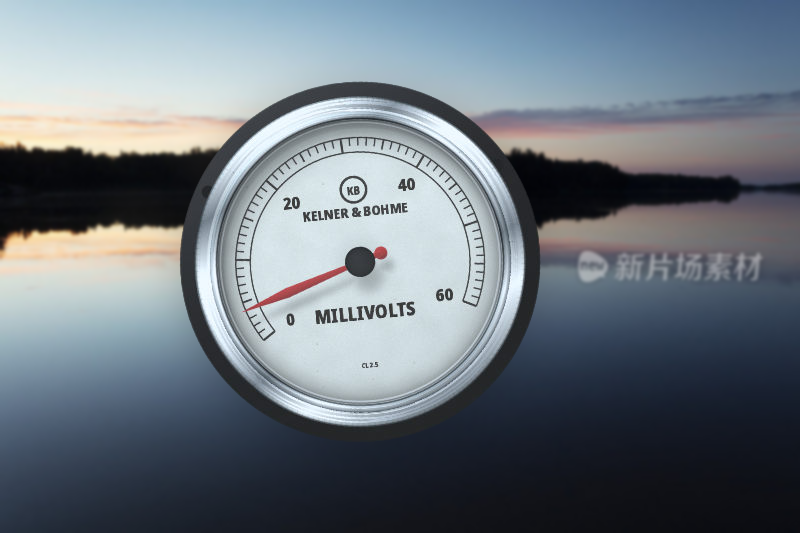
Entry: 4 mV
